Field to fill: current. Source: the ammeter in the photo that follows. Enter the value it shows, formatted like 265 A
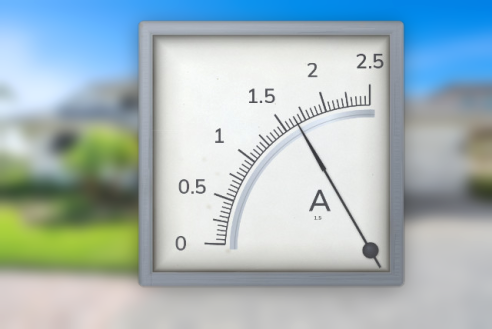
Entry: 1.65 A
